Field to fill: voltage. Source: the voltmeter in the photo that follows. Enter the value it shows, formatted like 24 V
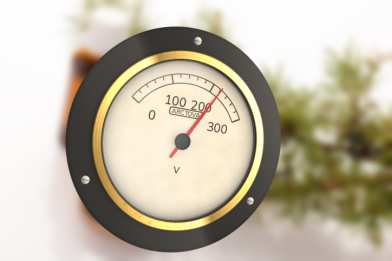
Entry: 220 V
